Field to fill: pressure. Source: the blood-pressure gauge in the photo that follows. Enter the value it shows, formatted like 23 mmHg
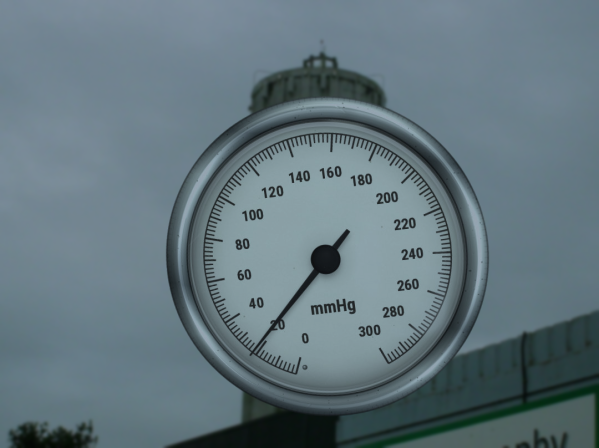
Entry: 22 mmHg
